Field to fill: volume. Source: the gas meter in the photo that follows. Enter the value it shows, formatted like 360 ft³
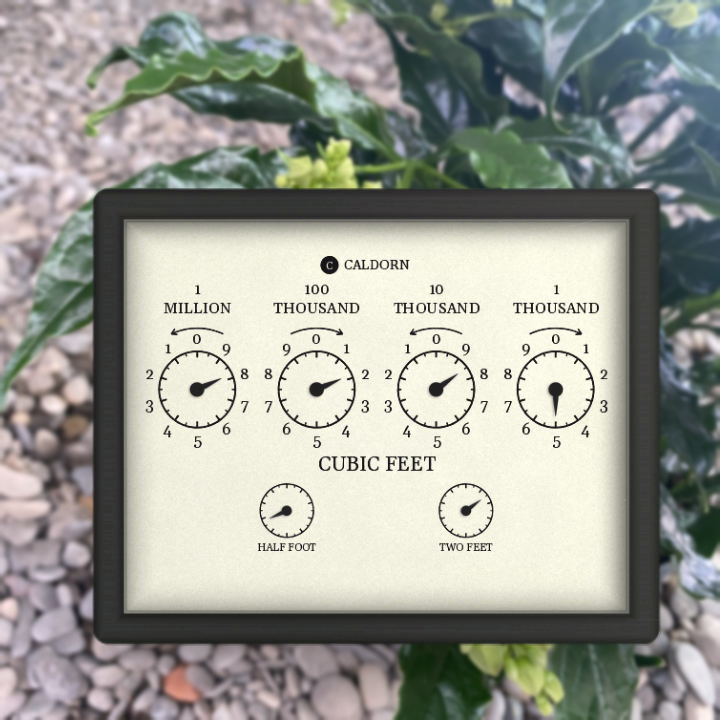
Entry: 818500 ft³
